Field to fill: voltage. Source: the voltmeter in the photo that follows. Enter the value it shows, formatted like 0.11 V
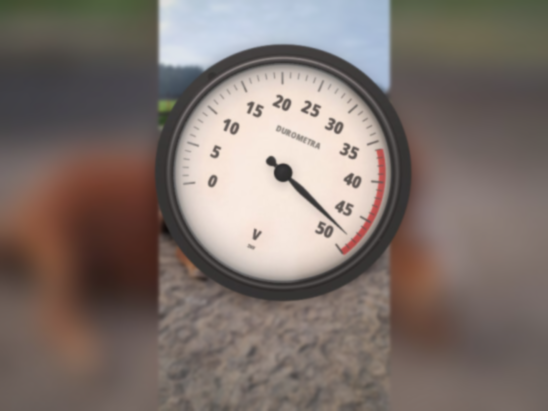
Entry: 48 V
